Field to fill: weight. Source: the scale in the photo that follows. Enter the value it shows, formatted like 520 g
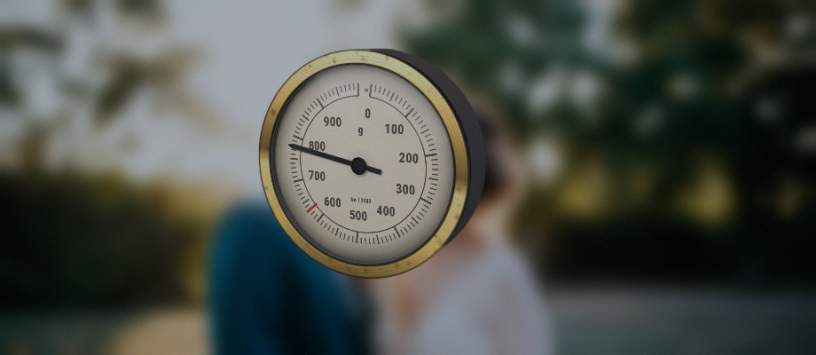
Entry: 780 g
